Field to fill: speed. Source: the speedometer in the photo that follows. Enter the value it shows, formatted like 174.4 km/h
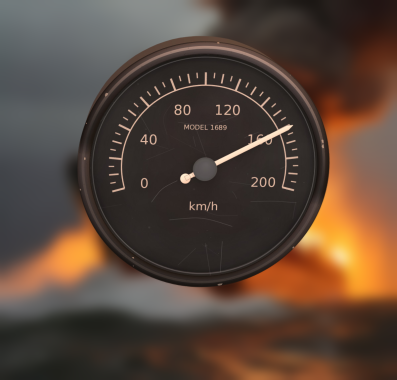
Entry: 160 km/h
